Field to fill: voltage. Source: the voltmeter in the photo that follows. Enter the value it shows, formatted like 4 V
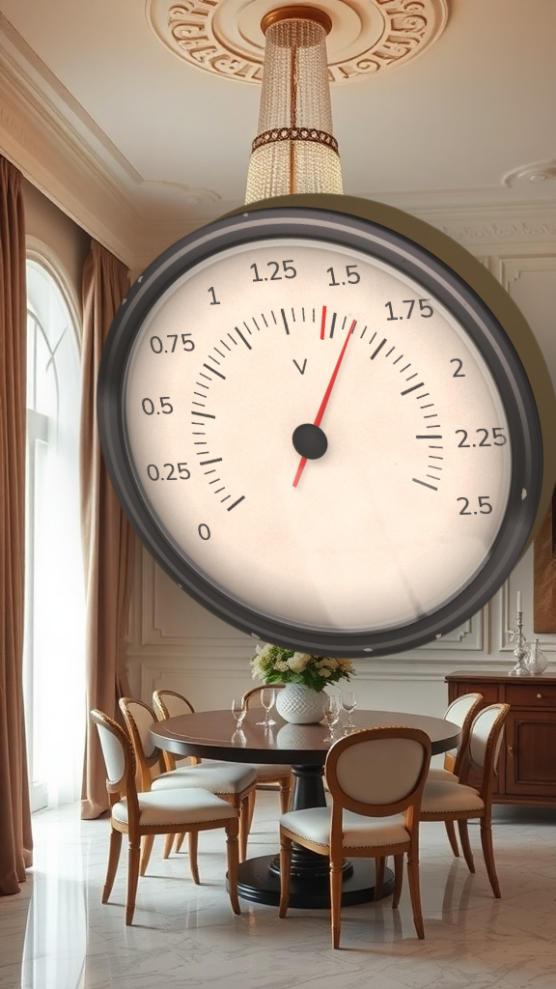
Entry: 1.6 V
